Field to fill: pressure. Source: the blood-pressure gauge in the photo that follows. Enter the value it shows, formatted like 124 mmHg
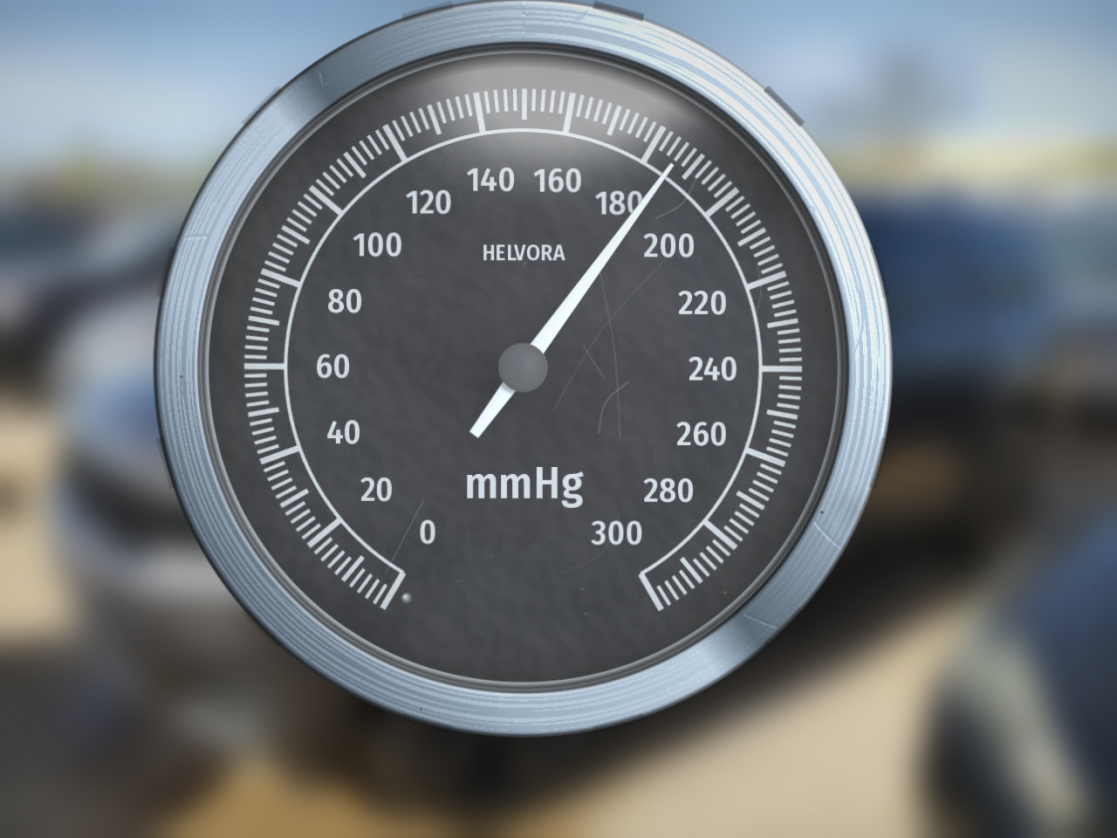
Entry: 186 mmHg
